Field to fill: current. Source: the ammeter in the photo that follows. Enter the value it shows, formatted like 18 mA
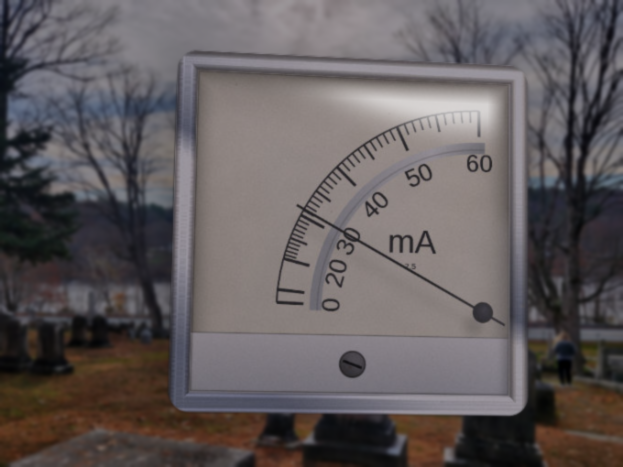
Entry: 31 mA
